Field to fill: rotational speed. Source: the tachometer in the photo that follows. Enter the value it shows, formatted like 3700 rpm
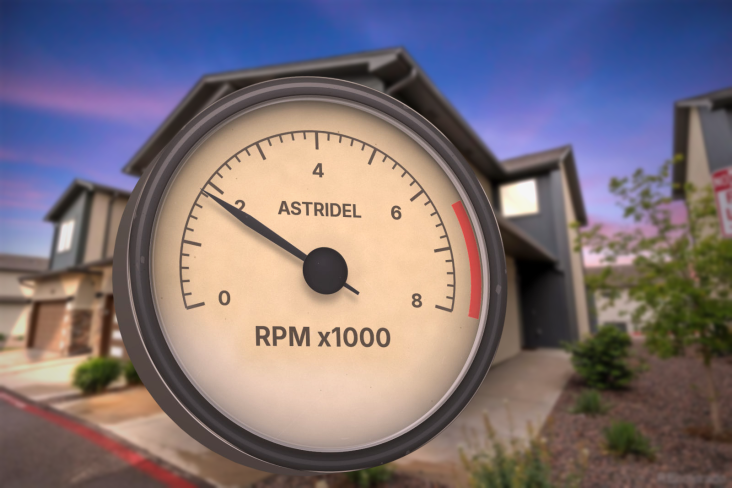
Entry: 1800 rpm
